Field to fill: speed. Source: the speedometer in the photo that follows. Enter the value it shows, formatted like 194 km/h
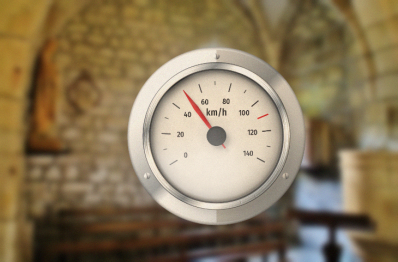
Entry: 50 km/h
